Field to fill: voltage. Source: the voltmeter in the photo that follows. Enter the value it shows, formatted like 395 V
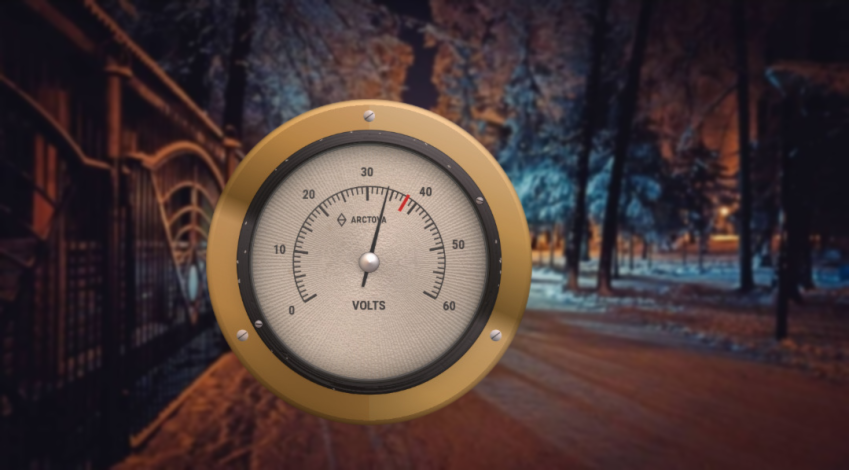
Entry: 34 V
